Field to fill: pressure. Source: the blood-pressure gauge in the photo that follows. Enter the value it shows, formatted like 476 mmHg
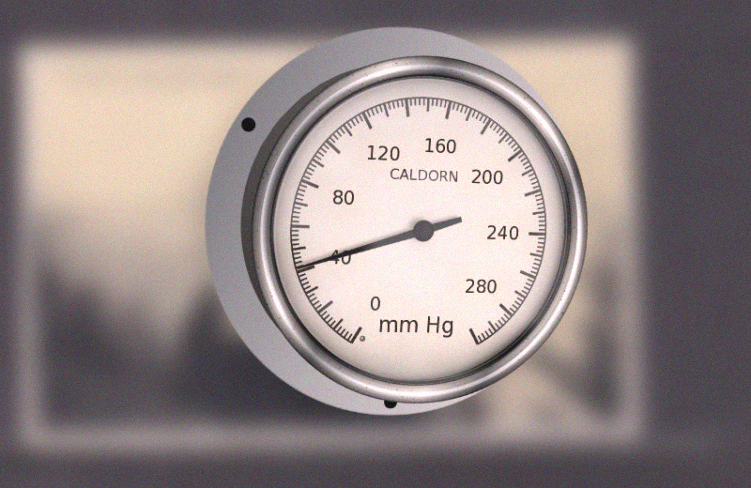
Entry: 42 mmHg
